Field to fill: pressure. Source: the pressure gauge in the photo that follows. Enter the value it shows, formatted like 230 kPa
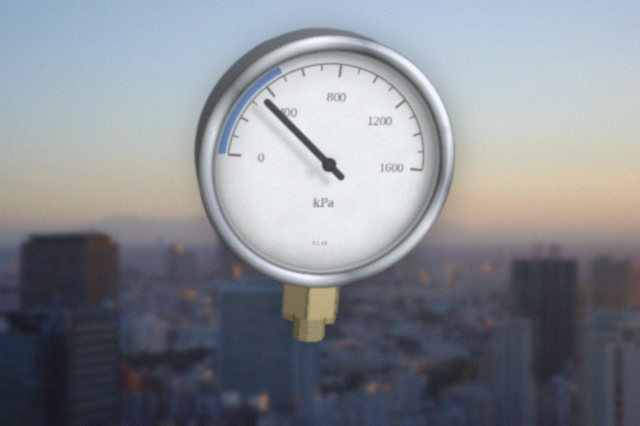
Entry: 350 kPa
